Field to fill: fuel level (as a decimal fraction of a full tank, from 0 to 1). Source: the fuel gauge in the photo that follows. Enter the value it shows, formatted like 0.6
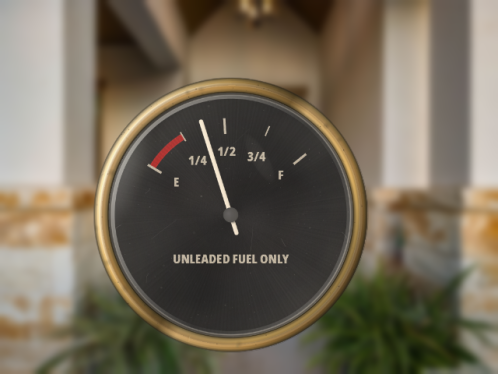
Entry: 0.375
